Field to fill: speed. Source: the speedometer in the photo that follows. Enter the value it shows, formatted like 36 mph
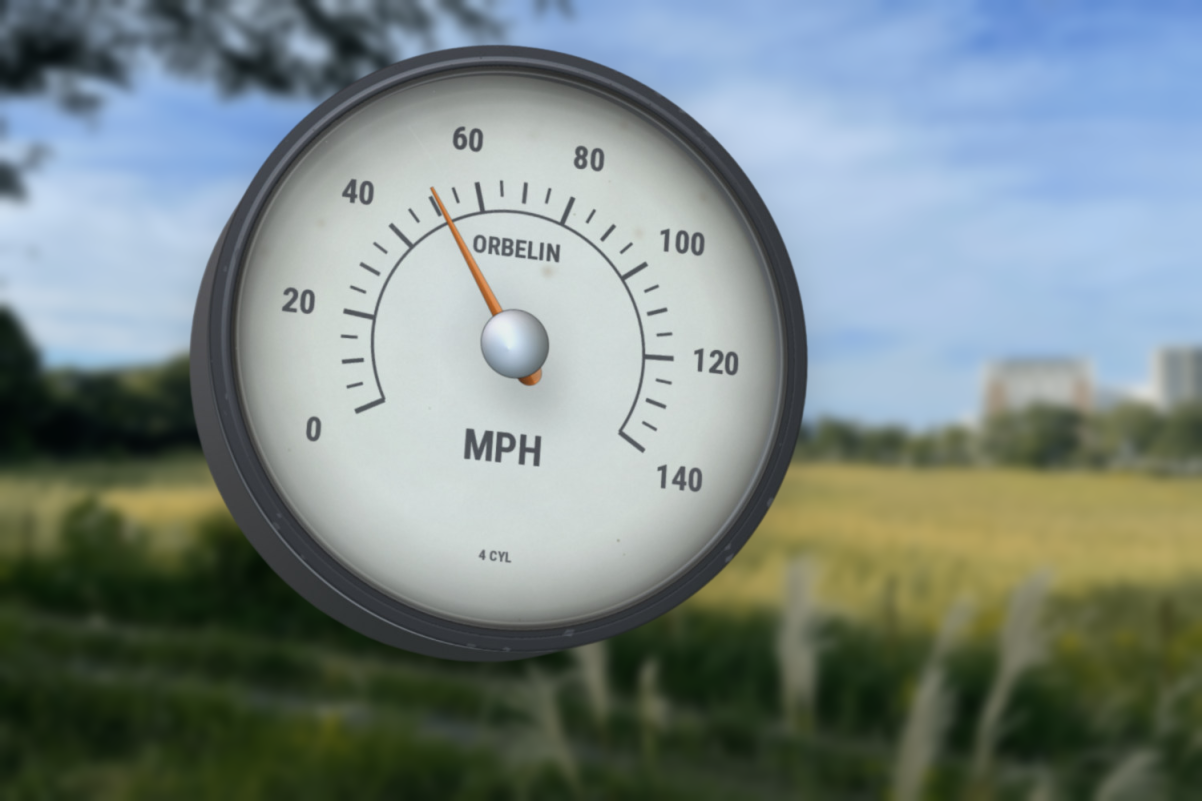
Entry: 50 mph
